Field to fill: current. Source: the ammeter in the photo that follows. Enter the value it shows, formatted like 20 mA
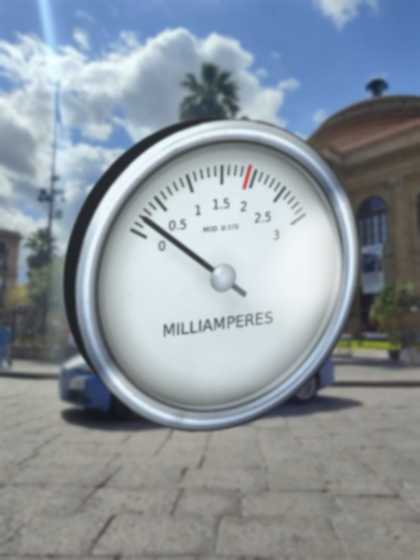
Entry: 0.2 mA
